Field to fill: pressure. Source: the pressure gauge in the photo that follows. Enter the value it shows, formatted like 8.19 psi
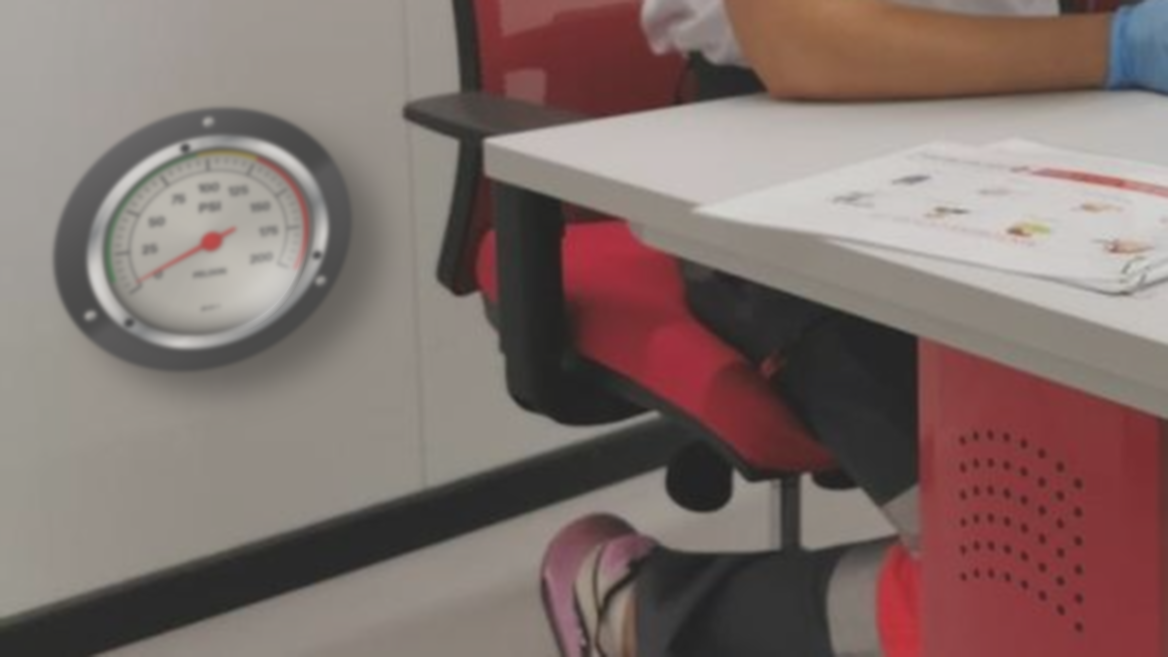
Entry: 5 psi
